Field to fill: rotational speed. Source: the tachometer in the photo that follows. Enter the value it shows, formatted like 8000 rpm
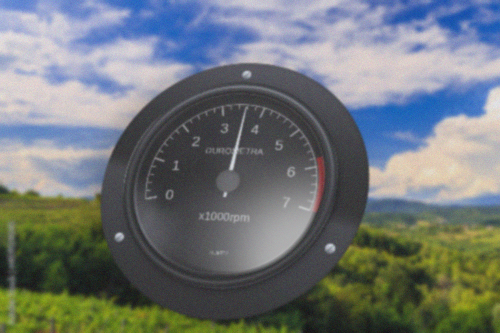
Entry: 3600 rpm
